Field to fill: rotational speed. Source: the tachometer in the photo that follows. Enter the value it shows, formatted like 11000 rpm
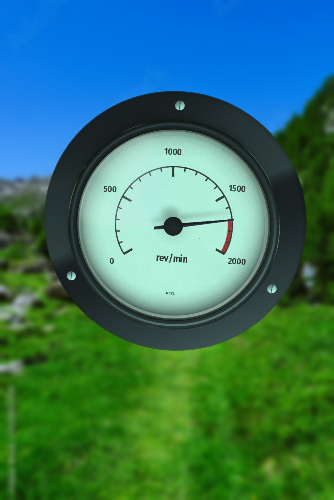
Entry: 1700 rpm
